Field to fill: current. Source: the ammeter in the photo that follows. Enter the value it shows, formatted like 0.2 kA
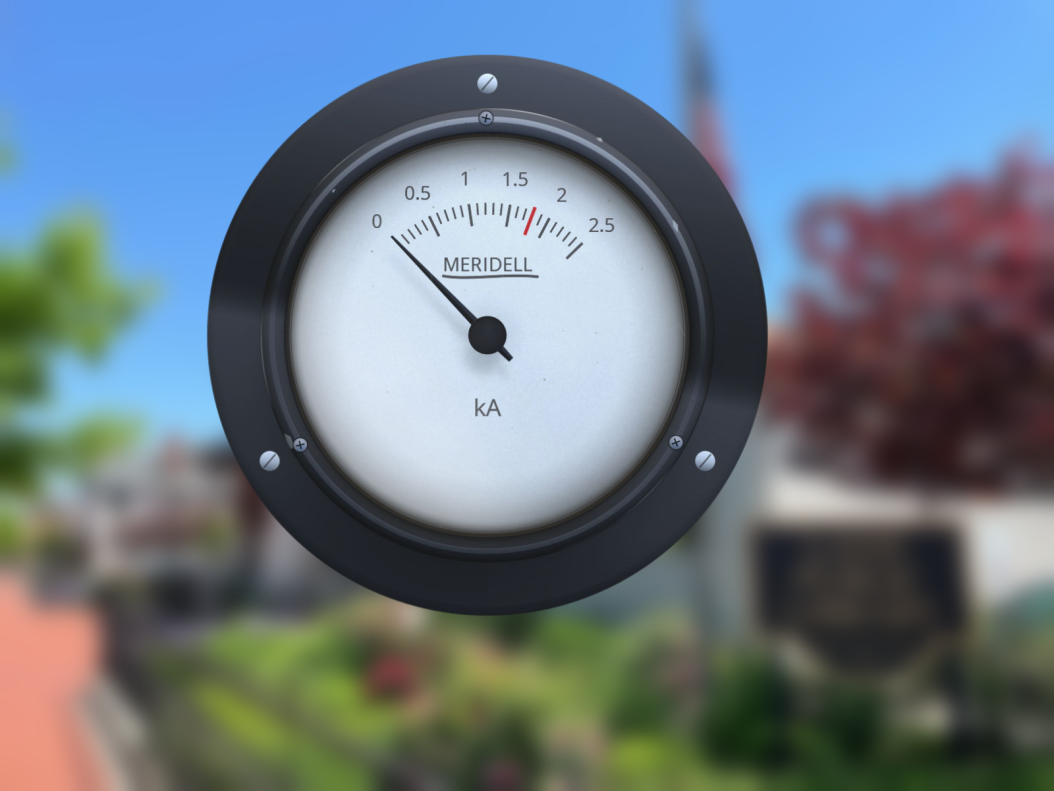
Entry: 0 kA
